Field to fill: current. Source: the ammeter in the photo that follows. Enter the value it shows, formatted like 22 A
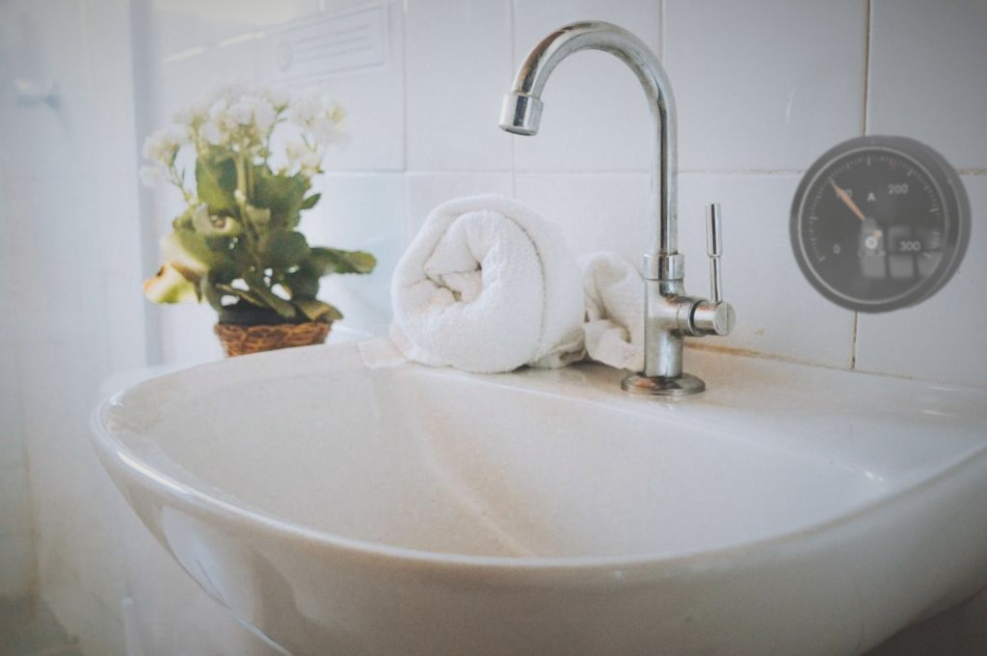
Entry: 100 A
